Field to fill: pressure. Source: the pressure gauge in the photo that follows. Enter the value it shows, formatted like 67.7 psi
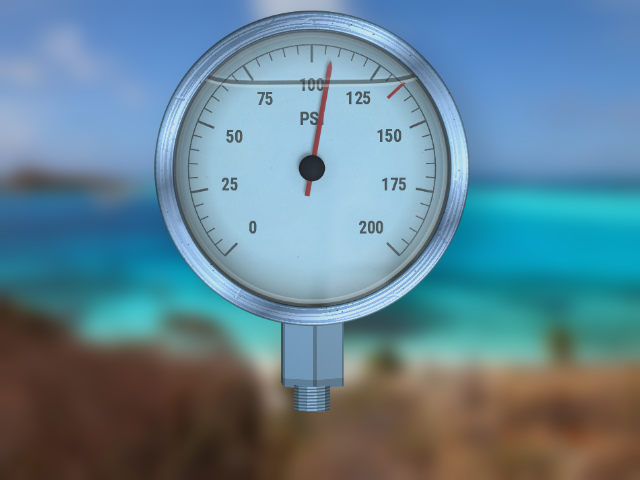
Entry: 107.5 psi
